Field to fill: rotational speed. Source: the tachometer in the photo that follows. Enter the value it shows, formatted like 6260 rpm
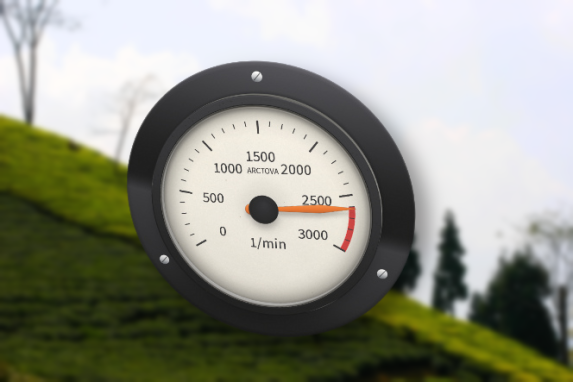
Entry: 2600 rpm
